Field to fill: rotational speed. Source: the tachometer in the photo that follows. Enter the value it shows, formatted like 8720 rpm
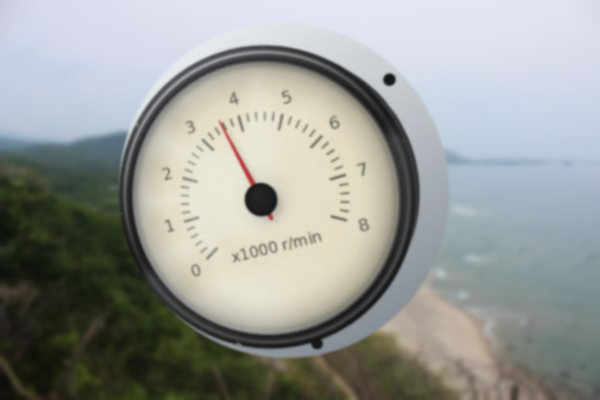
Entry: 3600 rpm
